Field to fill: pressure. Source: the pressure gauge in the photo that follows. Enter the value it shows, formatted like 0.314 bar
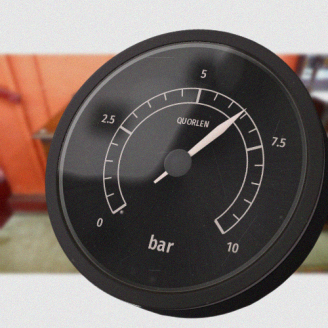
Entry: 6.5 bar
